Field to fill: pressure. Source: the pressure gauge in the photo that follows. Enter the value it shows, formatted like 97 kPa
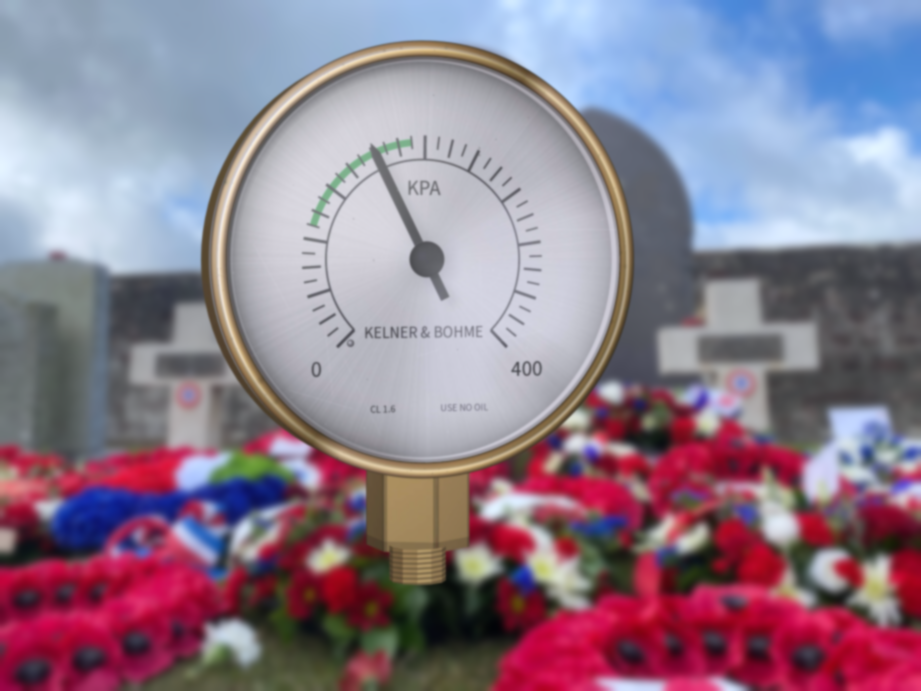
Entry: 160 kPa
